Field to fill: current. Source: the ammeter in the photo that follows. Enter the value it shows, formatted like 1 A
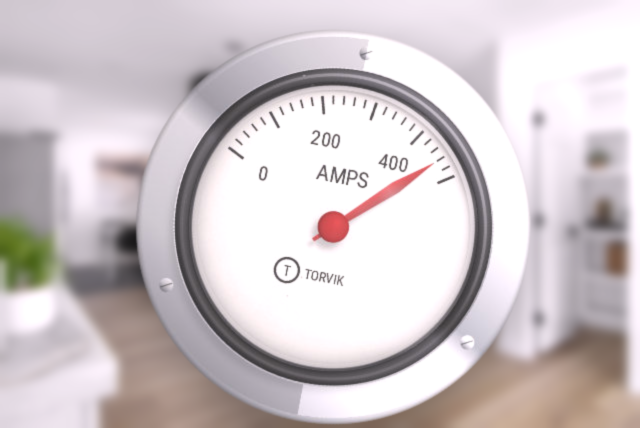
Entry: 460 A
